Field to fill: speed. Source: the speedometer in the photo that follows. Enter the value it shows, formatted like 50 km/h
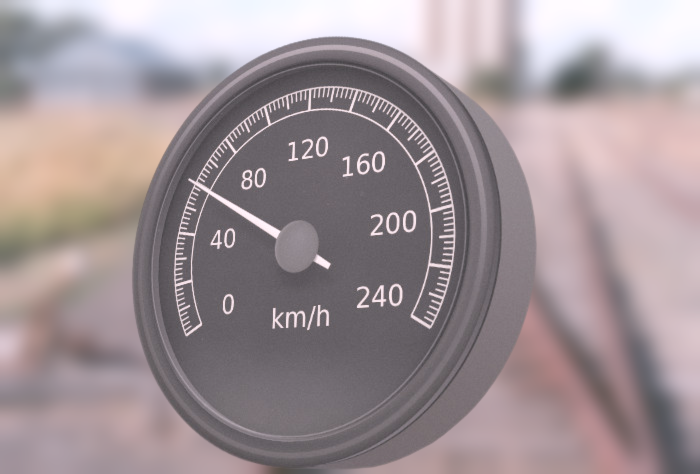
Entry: 60 km/h
